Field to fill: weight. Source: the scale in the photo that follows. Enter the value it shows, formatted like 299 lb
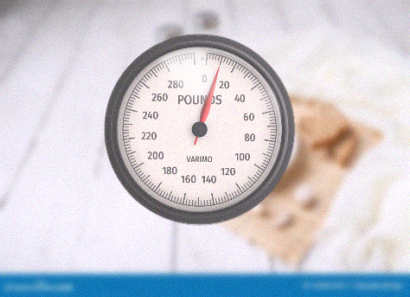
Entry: 10 lb
